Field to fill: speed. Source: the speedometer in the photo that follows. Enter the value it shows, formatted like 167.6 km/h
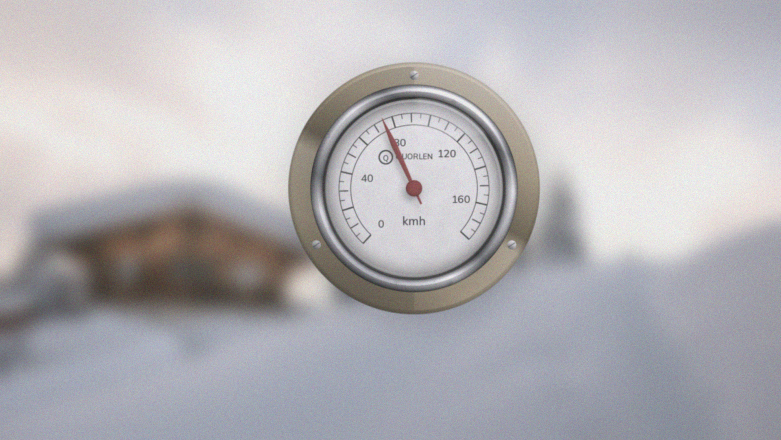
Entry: 75 km/h
